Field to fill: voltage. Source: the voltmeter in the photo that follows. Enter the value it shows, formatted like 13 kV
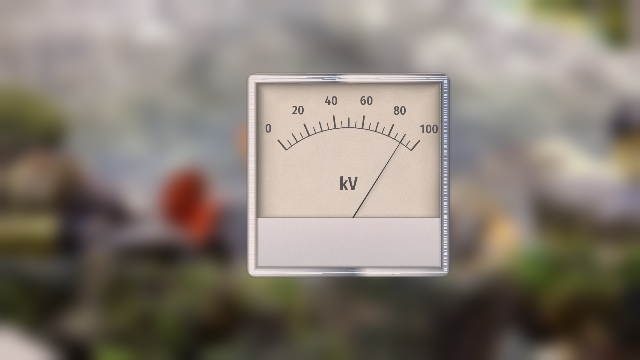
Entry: 90 kV
